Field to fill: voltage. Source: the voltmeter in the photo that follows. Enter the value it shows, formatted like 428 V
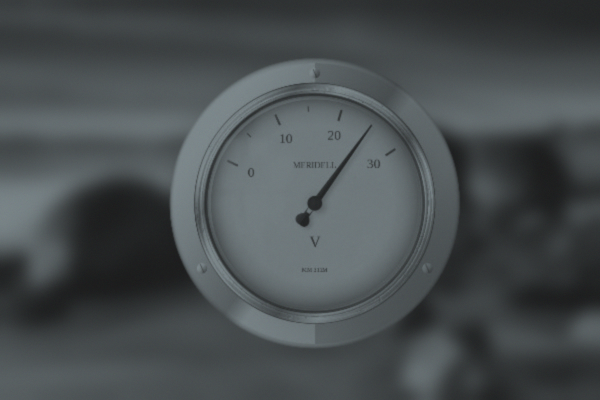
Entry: 25 V
